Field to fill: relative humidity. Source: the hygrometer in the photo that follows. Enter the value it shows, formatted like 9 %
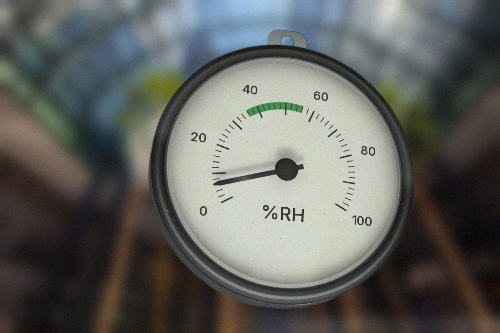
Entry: 6 %
